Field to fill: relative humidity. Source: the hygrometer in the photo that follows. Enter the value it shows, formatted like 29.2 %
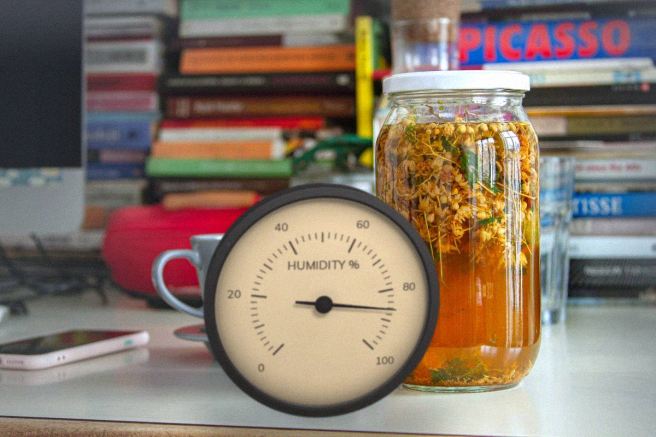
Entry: 86 %
